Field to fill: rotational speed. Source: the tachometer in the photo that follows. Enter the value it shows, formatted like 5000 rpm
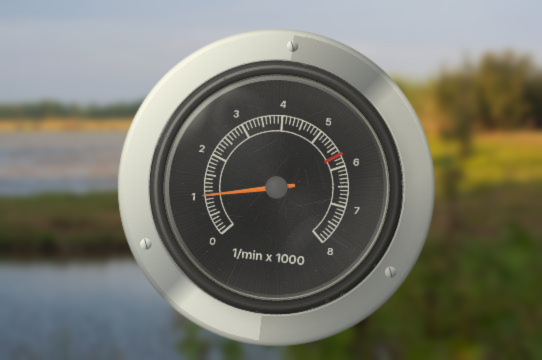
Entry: 1000 rpm
